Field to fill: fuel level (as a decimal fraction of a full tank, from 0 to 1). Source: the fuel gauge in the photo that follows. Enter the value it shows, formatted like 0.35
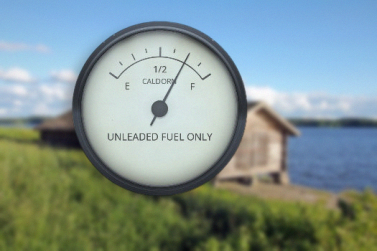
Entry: 0.75
